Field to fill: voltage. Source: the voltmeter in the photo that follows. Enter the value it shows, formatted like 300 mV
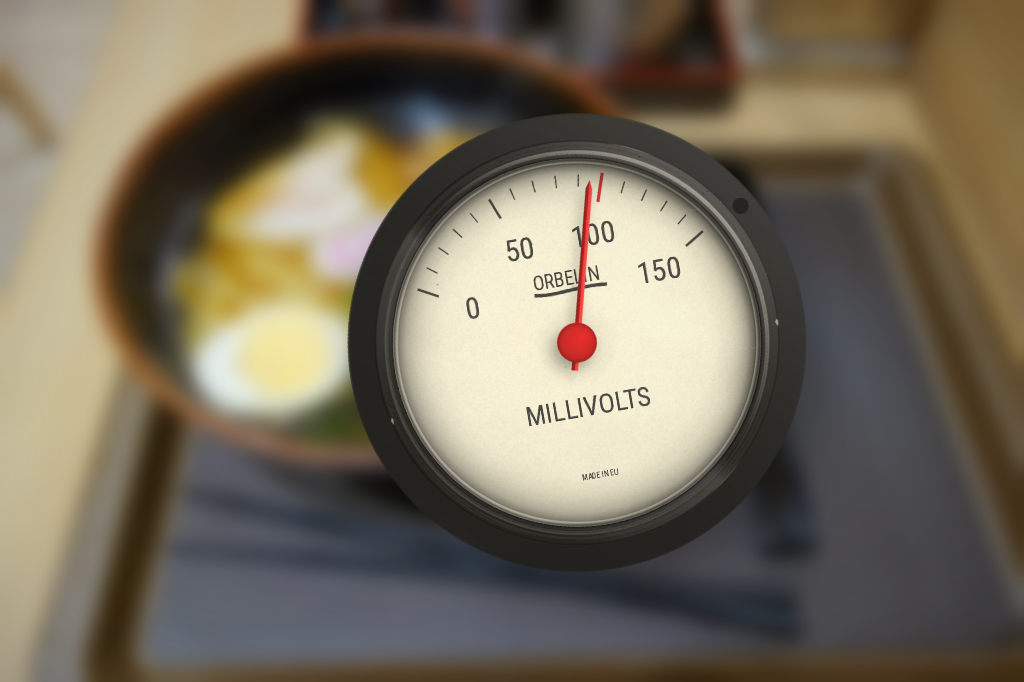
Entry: 95 mV
